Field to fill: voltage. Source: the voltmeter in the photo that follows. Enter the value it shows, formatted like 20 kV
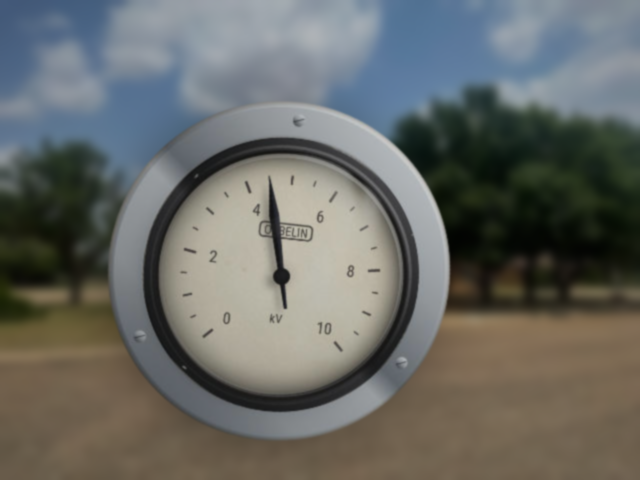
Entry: 4.5 kV
